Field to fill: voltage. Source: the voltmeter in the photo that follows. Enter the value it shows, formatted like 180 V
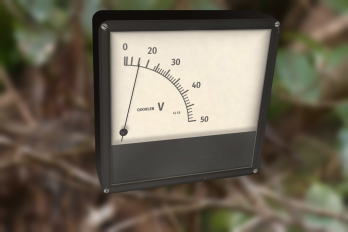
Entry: 15 V
